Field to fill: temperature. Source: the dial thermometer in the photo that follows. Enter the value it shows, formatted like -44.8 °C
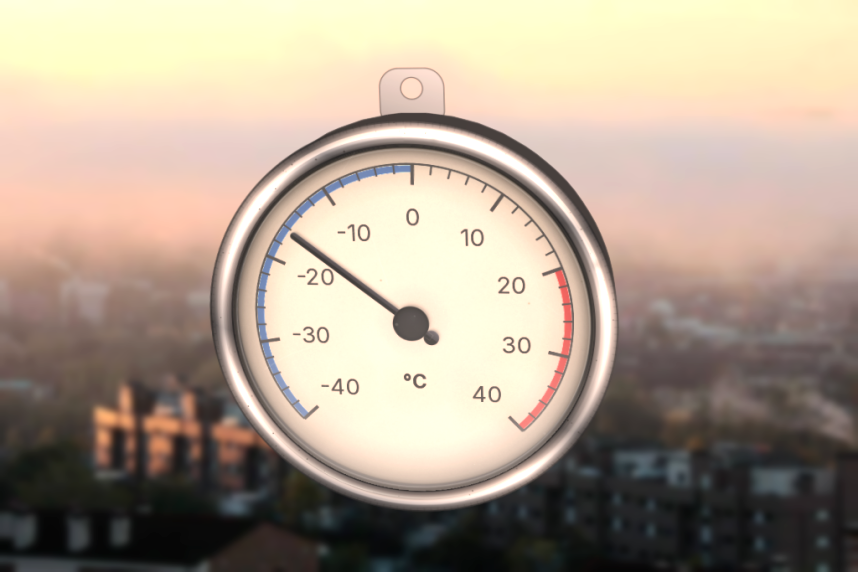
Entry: -16 °C
